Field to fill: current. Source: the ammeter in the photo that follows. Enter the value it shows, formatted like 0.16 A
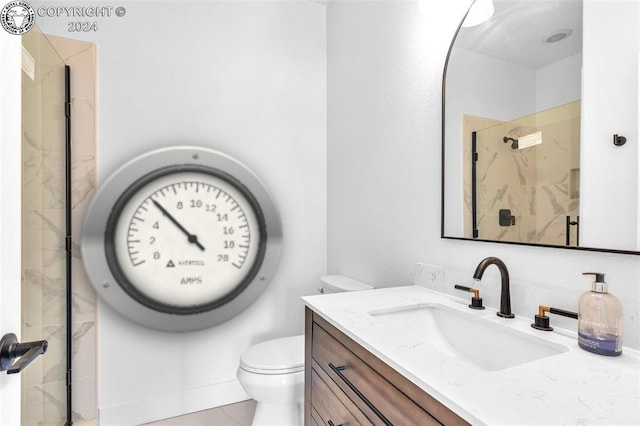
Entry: 6 A
